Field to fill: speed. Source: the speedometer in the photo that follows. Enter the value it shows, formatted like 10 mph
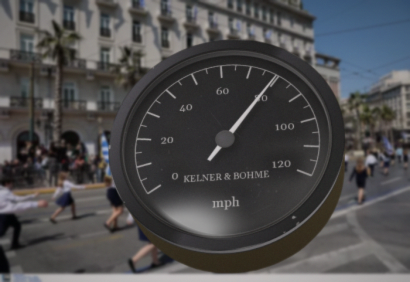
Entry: 80 mph
